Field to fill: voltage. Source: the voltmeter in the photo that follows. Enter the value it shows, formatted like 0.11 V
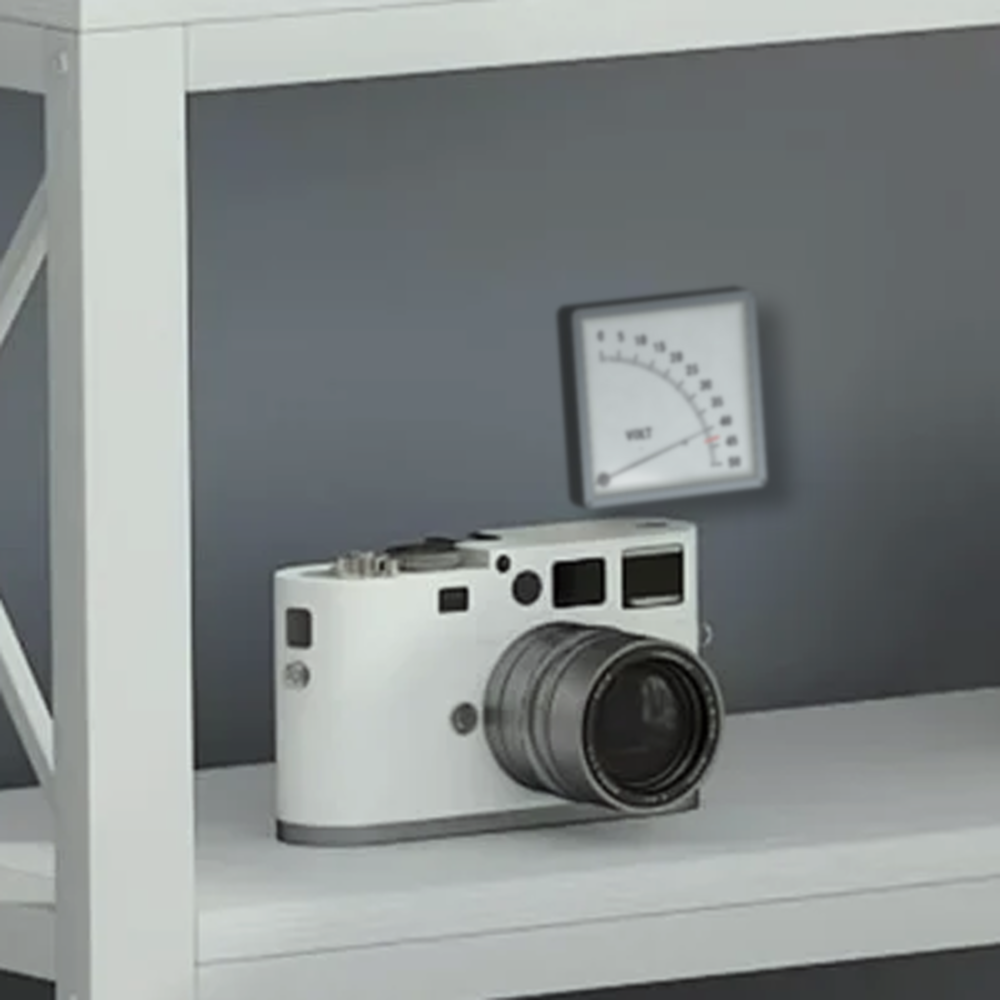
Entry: 40 V
